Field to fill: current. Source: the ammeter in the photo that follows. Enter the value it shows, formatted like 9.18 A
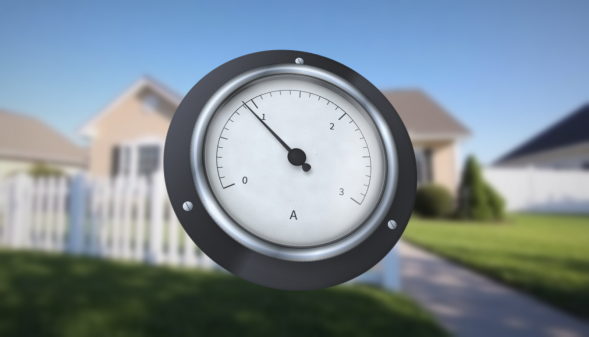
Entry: 0.9 A
